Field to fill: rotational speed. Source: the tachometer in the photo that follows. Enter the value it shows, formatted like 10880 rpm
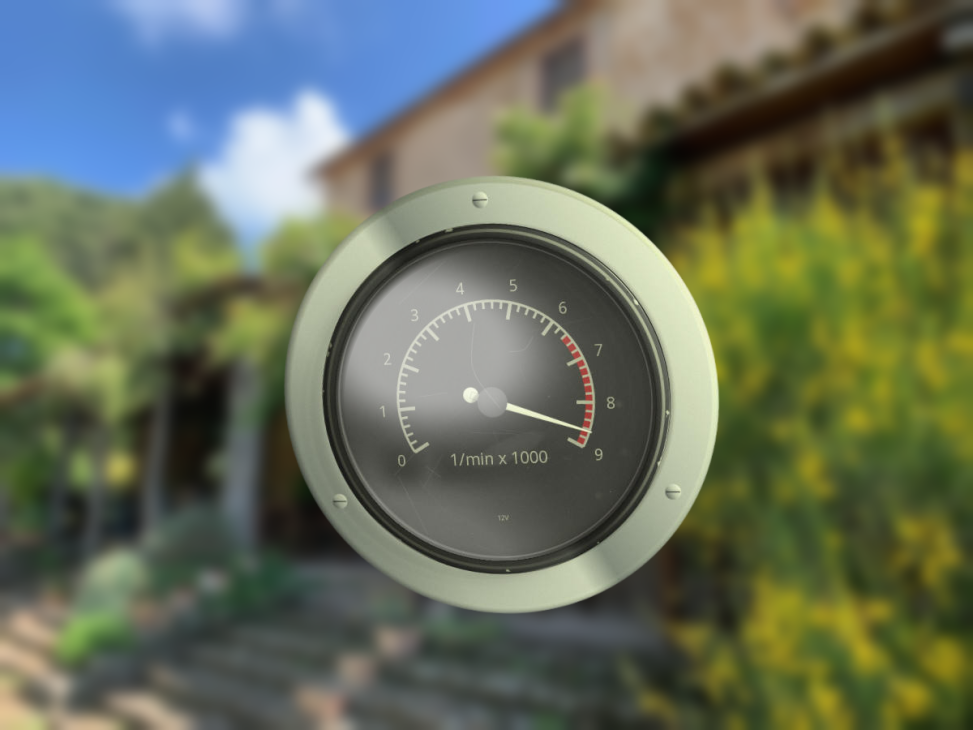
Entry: 8600 rpm
